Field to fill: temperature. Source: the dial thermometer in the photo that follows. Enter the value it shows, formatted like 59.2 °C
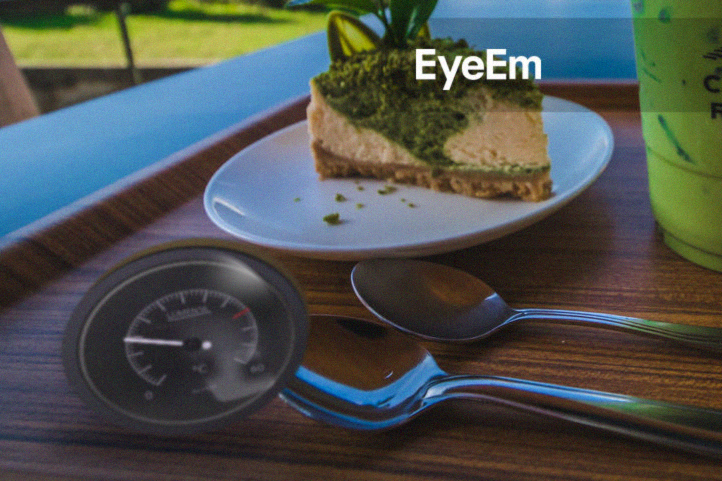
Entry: 15 °C
